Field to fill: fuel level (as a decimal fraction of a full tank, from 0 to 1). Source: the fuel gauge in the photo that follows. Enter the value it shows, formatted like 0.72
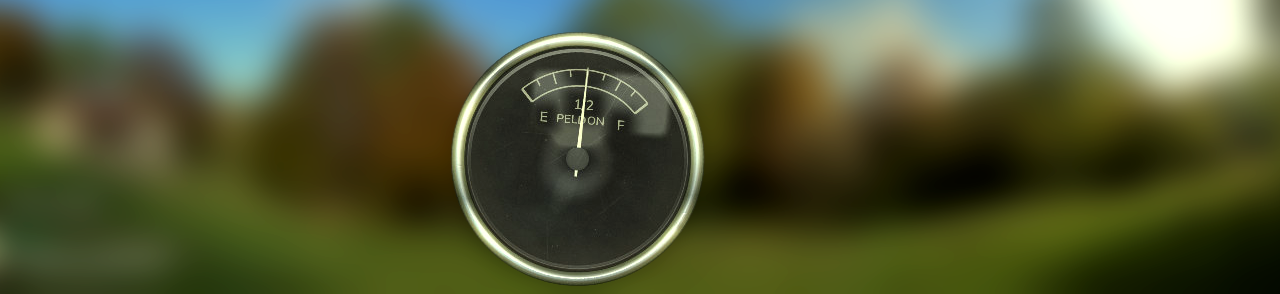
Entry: 0.5
